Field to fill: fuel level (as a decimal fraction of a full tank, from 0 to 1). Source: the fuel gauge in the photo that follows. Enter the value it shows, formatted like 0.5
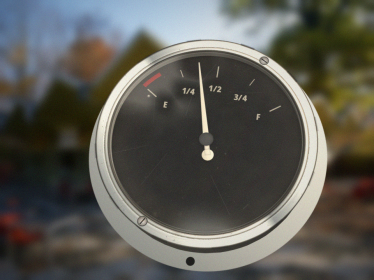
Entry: 0.375
